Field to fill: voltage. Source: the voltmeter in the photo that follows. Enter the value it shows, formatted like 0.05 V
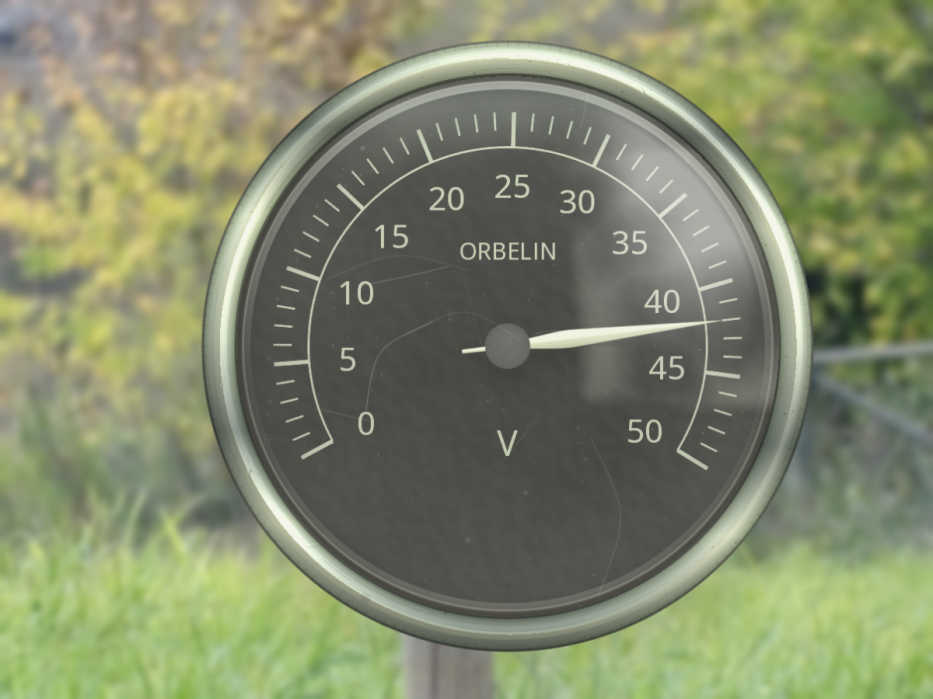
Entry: 42 V
